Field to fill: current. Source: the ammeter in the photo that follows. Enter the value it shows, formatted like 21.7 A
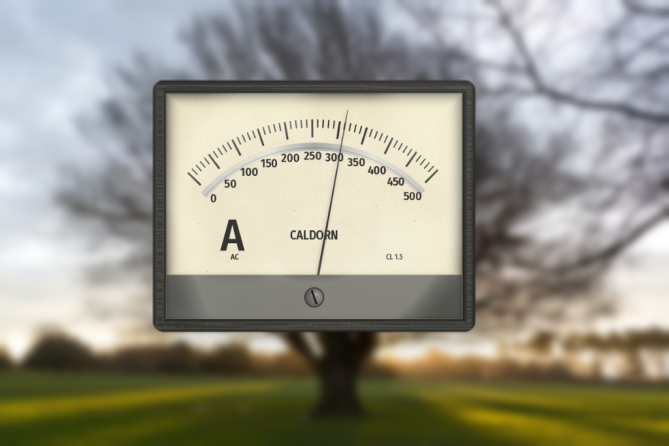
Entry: 310 A
